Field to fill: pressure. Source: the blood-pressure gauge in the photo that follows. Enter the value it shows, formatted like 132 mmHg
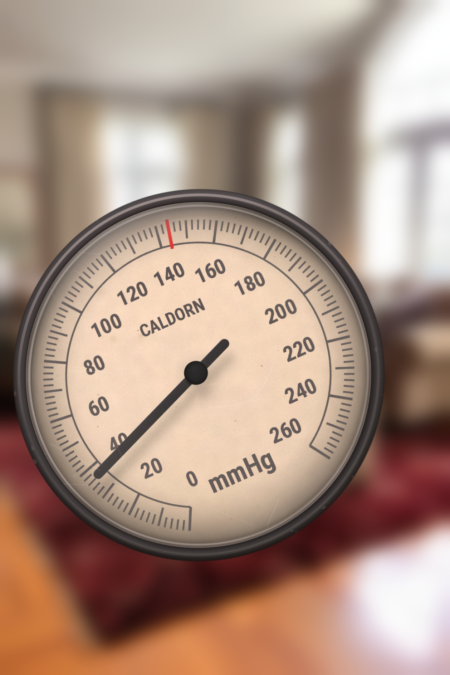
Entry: 36 mmHg
